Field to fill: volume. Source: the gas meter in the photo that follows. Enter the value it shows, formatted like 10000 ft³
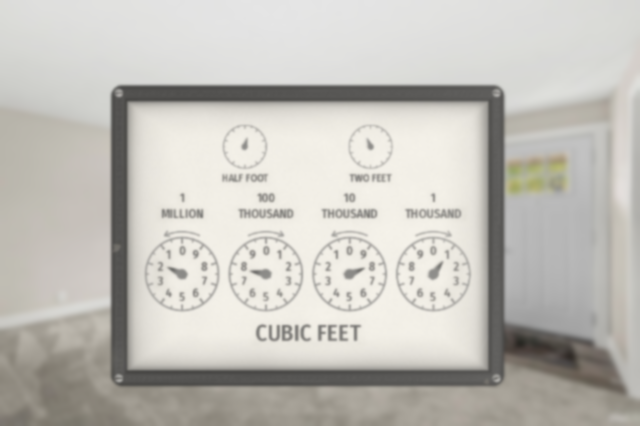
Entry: 178100 ft³
